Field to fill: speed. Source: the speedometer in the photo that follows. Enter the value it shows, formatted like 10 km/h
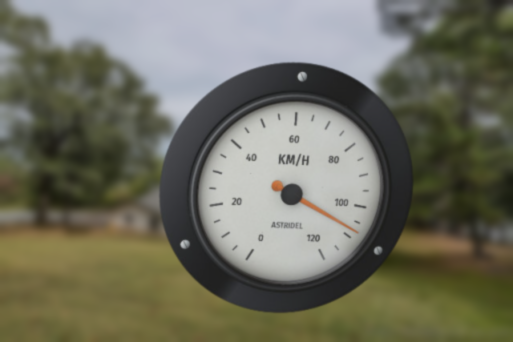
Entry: 107.5 km/h
